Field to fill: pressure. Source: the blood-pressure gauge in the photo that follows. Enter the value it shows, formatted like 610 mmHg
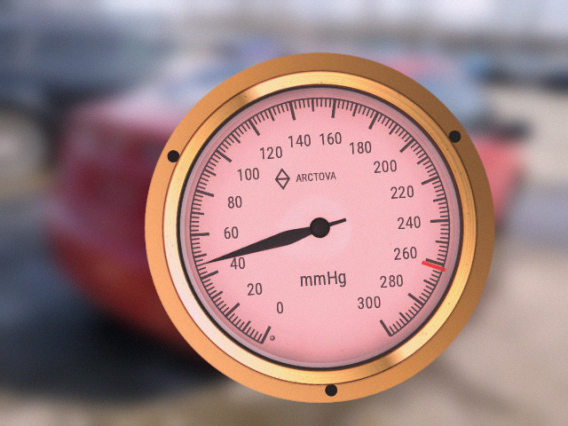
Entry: 46 mmHg
